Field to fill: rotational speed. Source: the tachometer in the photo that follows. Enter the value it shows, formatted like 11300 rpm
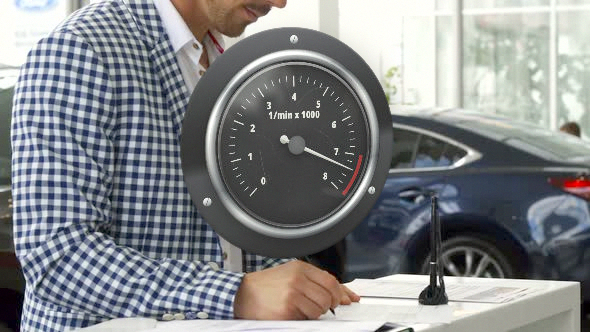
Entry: 7400 rpm
